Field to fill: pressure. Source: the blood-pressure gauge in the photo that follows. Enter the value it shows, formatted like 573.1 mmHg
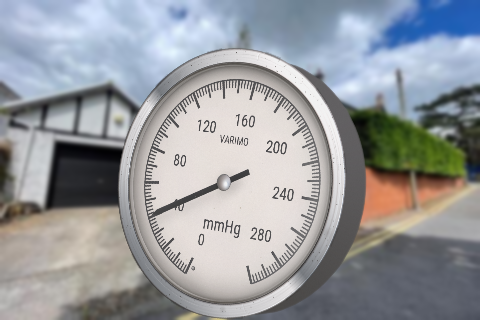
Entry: 40 mmHg
